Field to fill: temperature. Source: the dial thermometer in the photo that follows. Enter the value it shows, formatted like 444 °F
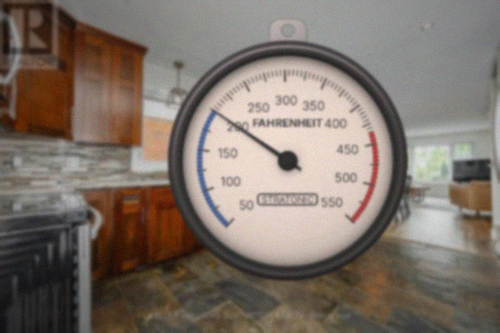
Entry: 200 °F
